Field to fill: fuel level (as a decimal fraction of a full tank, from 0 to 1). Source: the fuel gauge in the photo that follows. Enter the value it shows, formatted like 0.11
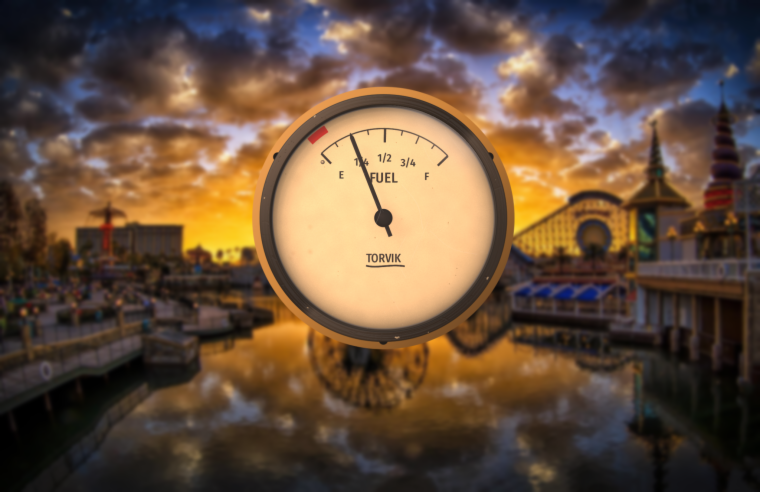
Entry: 0.25
